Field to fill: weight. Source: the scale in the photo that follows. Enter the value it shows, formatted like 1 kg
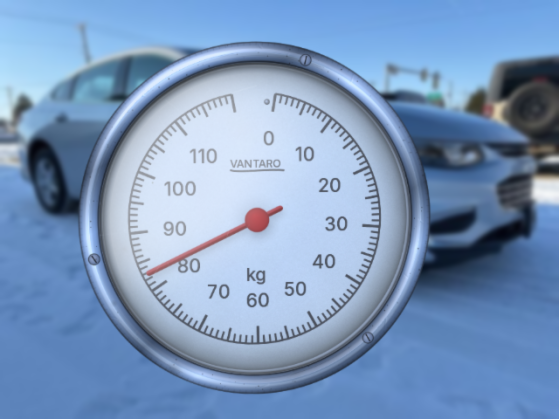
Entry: 83 kg
